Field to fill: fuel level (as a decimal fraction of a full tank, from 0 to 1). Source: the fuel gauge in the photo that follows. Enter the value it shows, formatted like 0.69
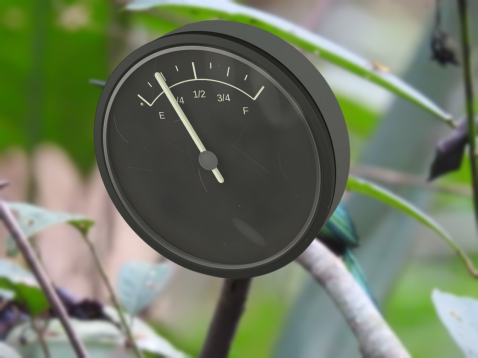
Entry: 0.25
